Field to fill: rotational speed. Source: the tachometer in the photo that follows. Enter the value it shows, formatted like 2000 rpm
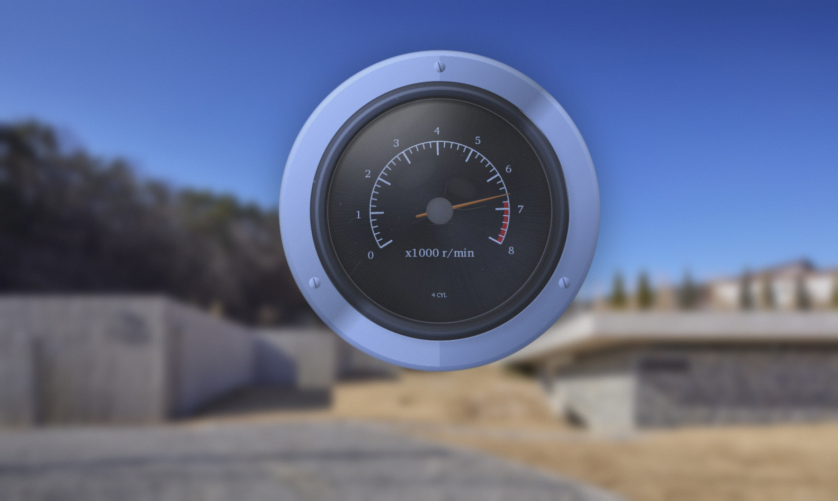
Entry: 6600 rpm
